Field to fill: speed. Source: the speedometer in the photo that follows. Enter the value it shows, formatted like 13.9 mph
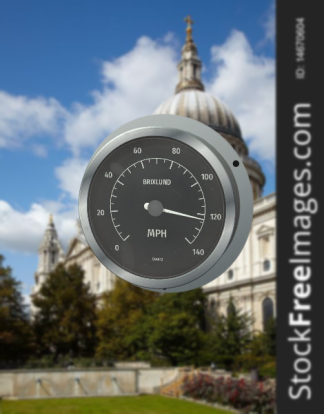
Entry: 122.5 mph
